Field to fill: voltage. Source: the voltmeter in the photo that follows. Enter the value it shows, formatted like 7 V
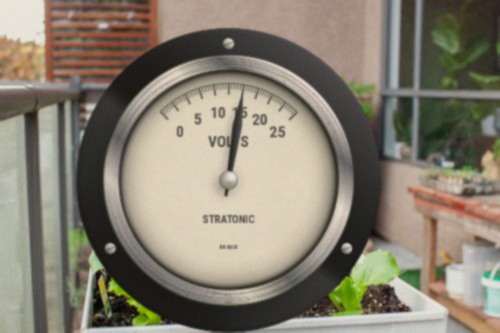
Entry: 15 V
